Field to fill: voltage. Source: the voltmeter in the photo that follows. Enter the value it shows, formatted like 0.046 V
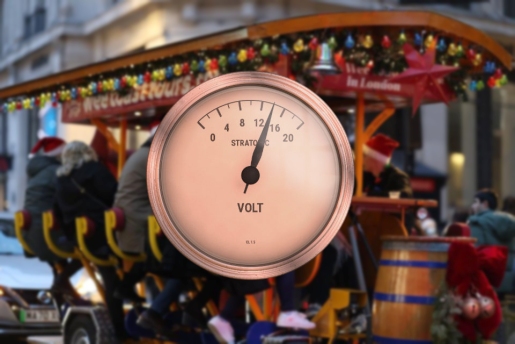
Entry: 14 V
